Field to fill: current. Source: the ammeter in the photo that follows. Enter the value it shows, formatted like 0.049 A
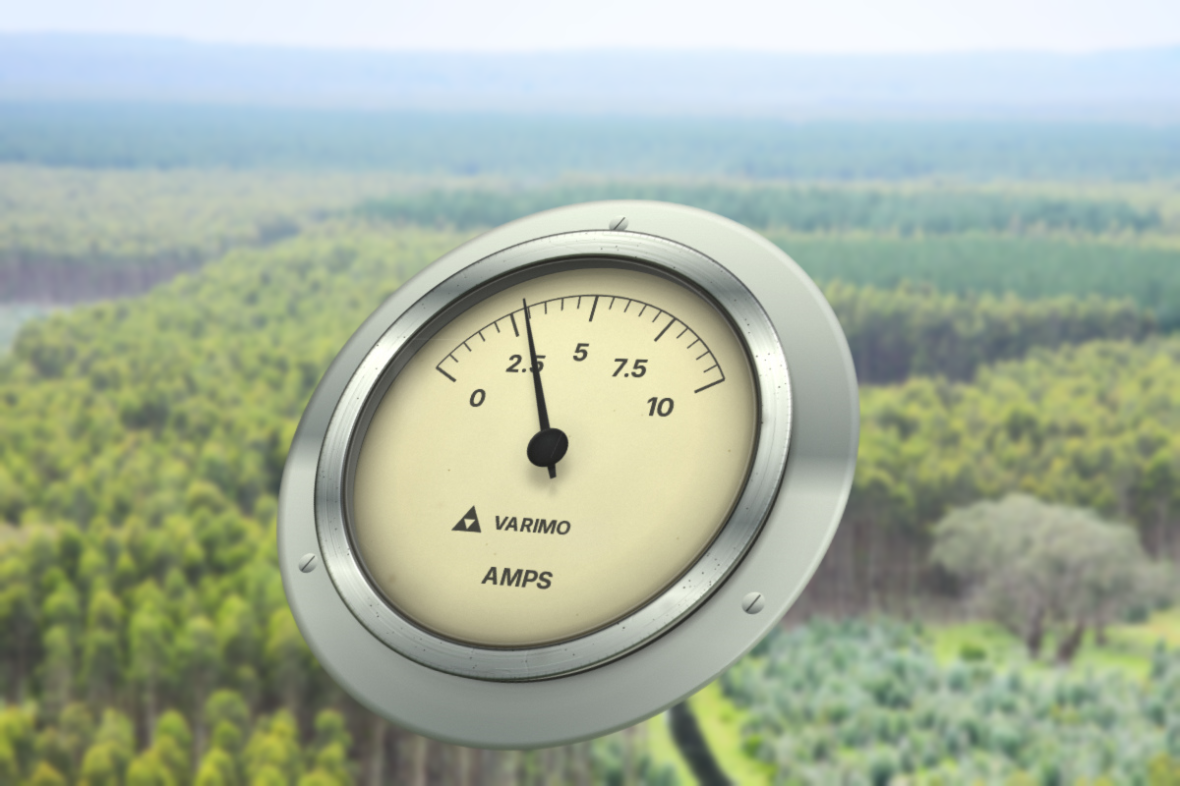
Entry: 3 A
